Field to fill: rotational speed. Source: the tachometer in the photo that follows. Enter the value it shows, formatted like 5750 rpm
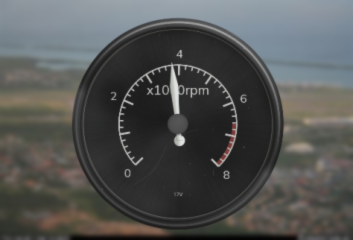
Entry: 3800 rpm
